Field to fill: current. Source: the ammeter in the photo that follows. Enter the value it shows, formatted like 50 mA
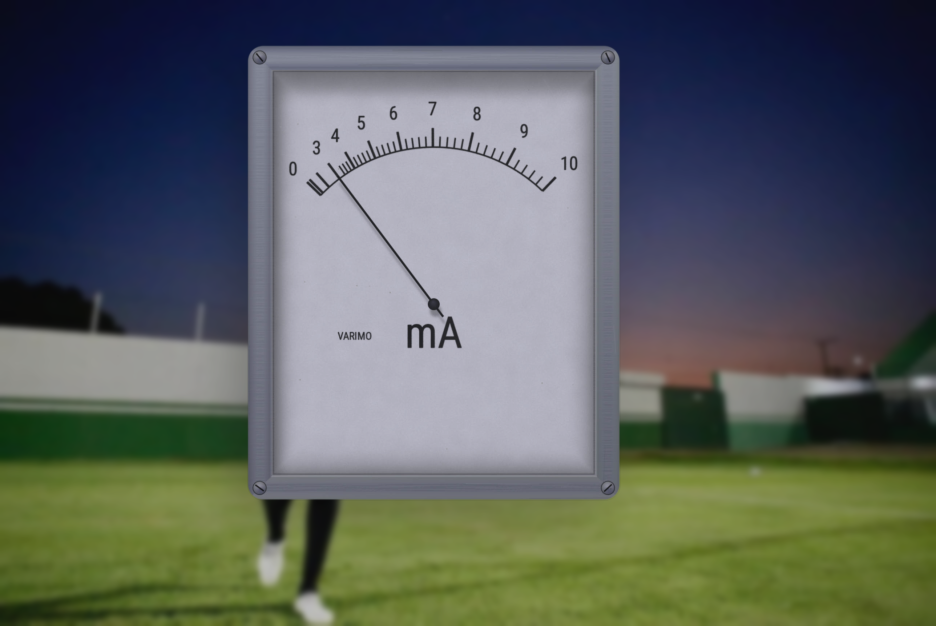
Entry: 3 mA
